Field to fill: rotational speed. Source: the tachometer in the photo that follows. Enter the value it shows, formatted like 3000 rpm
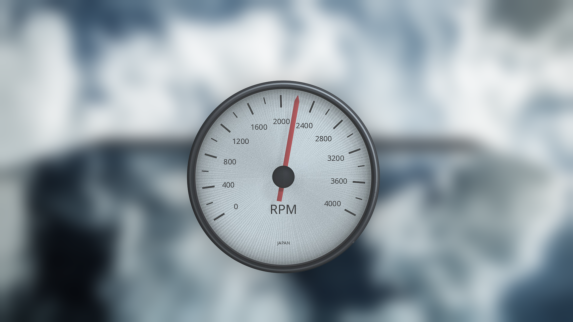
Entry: 2200 rpm
